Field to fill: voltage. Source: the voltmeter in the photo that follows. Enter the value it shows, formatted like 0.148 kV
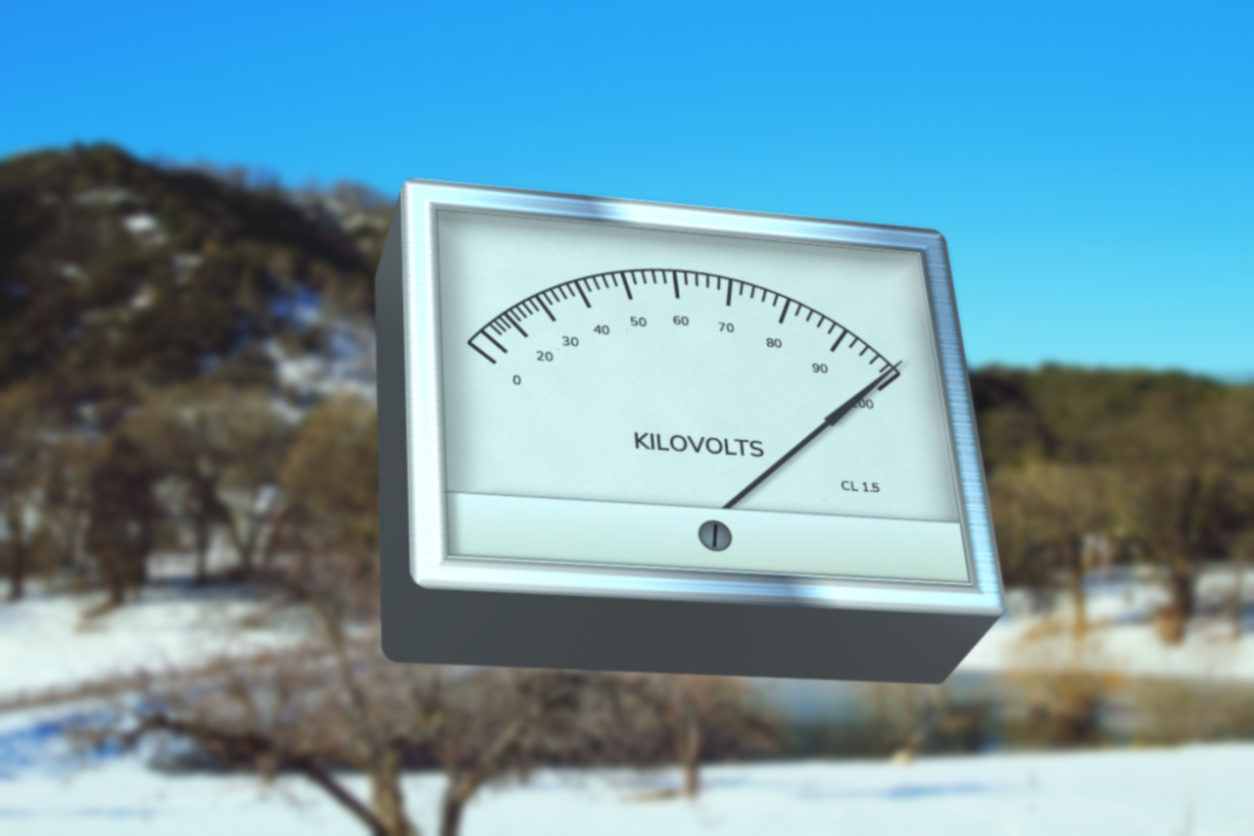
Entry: 99 kV
